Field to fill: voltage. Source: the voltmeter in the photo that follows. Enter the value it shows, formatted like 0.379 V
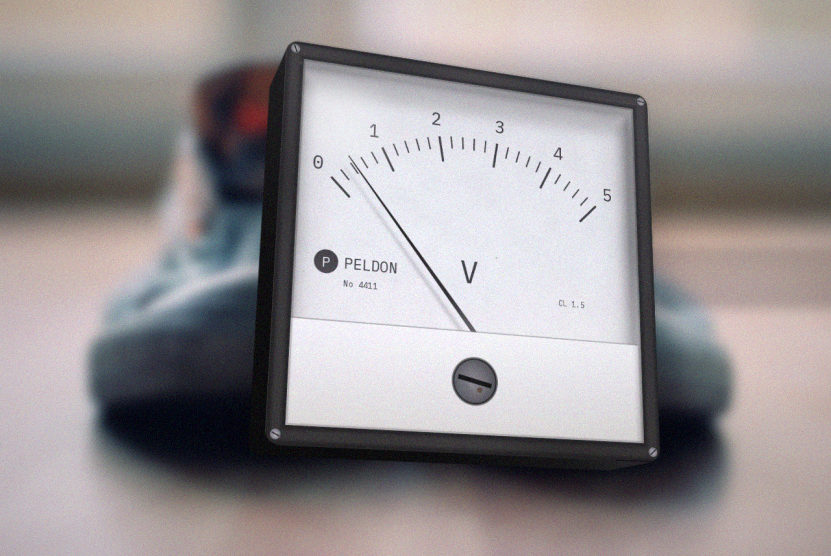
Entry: 0.4 V
